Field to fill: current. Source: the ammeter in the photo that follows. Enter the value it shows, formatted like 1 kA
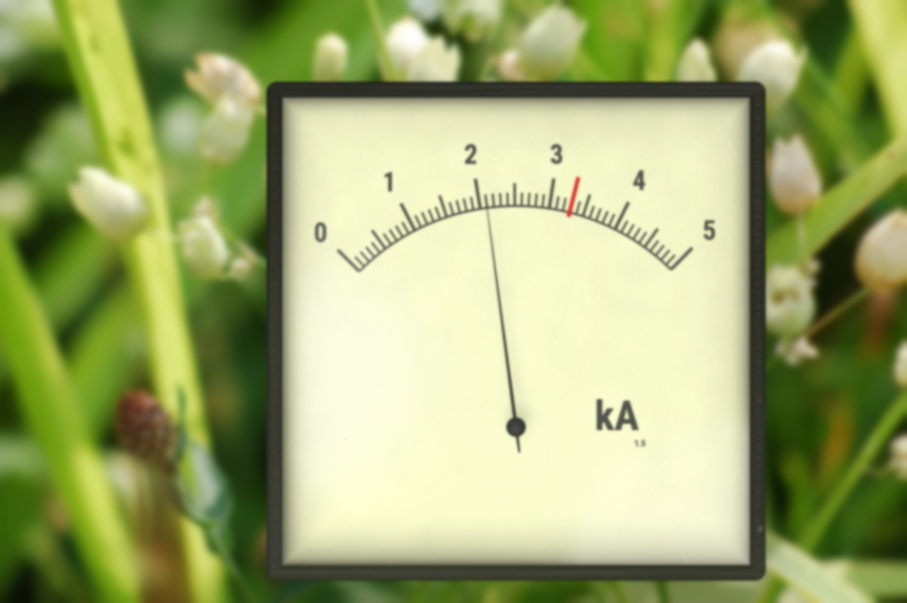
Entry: 2.1 kA
